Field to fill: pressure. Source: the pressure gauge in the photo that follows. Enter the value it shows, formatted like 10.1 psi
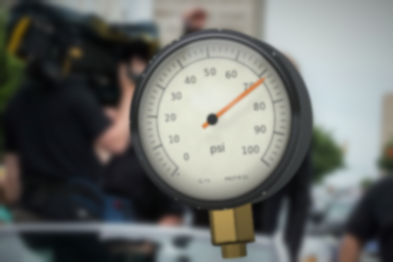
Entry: 72 psi
